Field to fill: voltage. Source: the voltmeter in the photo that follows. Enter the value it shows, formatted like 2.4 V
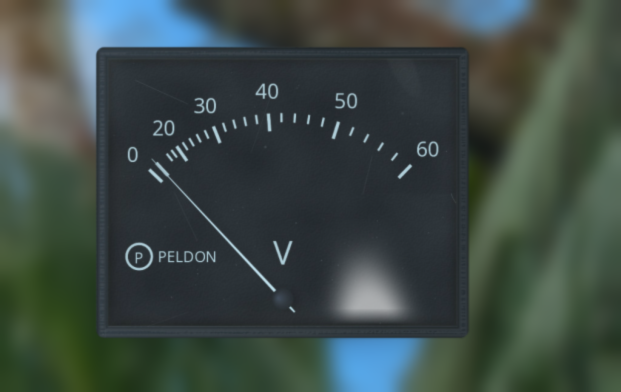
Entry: 10 V
